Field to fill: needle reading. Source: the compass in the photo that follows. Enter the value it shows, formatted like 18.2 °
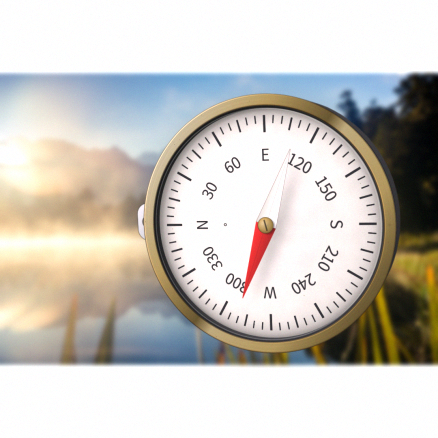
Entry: 290 °
